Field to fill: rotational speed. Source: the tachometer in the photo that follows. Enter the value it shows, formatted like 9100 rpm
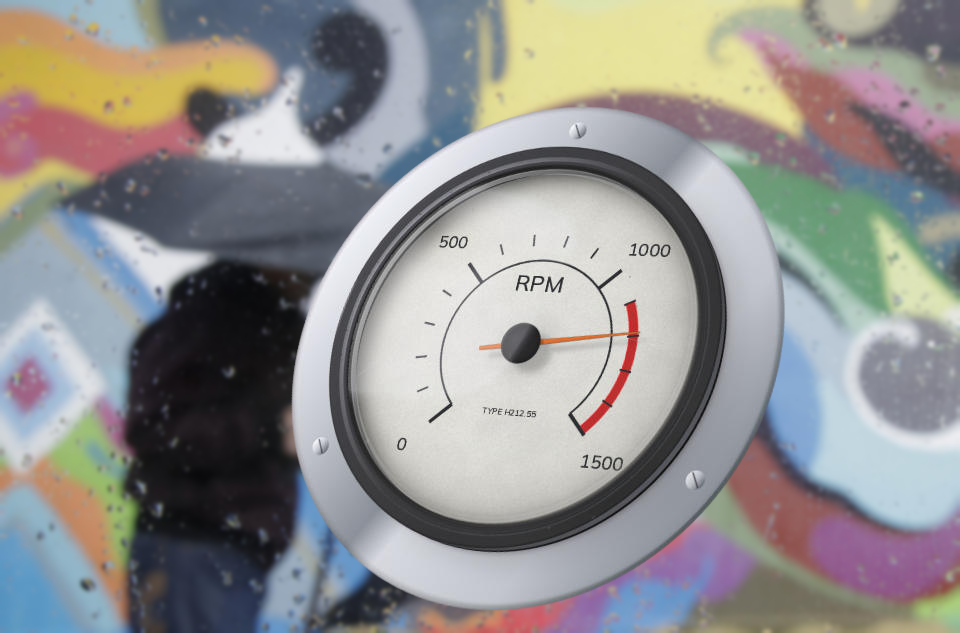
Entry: 1200 rpm
